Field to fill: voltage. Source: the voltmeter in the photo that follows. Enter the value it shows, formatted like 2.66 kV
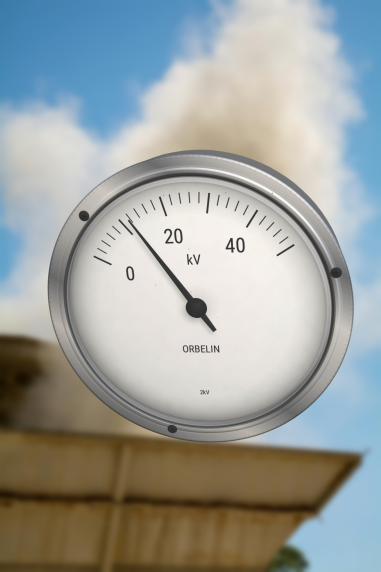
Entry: 12 kV
